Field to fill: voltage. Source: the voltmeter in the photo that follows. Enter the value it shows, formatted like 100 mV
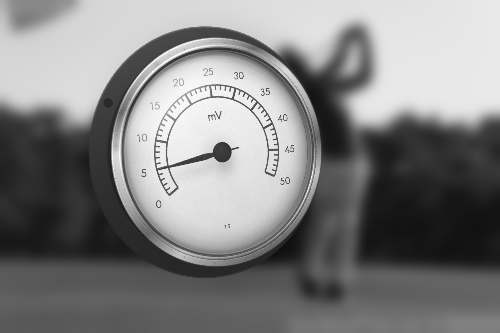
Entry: 5 mV
